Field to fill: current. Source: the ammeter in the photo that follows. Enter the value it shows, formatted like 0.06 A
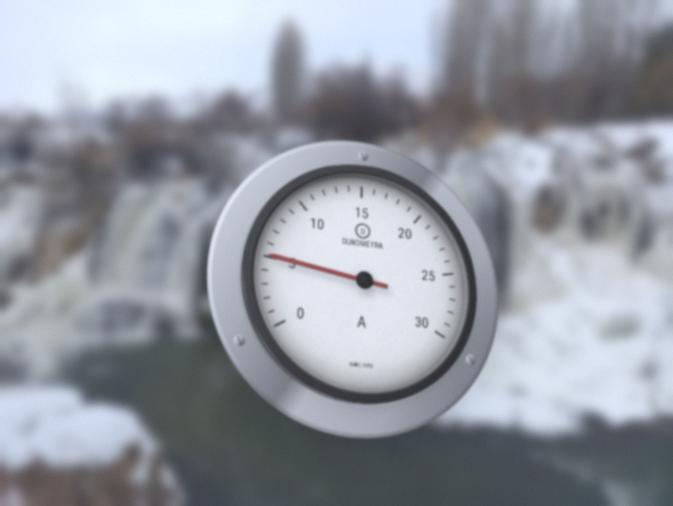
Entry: 5 A
